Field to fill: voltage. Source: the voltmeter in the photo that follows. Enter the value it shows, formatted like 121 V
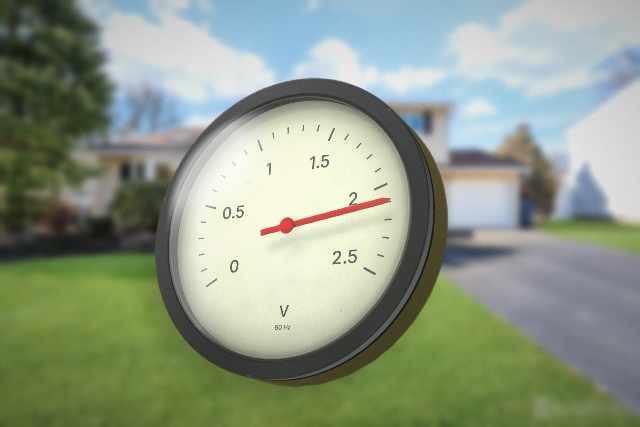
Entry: 2.1 V
